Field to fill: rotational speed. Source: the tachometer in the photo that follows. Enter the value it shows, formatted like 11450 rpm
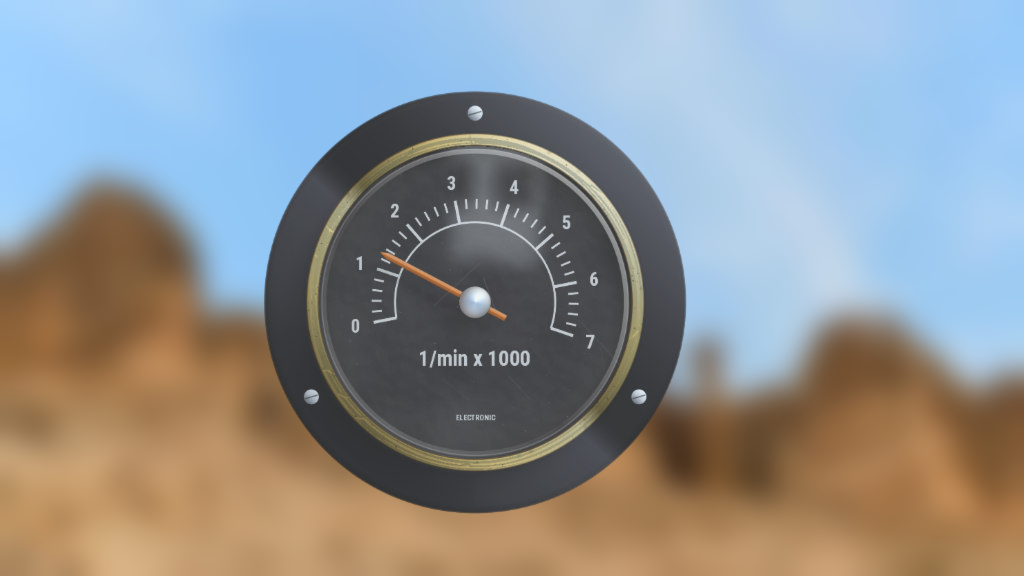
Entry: 1300 rpm
